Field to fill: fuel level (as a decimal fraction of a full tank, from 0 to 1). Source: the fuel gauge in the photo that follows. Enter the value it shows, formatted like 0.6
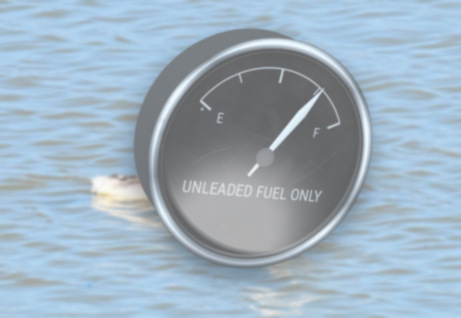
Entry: 0.75
